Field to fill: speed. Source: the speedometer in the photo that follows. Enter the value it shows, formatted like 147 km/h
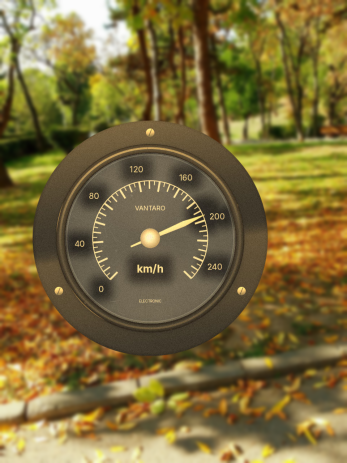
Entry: 195 km/h
